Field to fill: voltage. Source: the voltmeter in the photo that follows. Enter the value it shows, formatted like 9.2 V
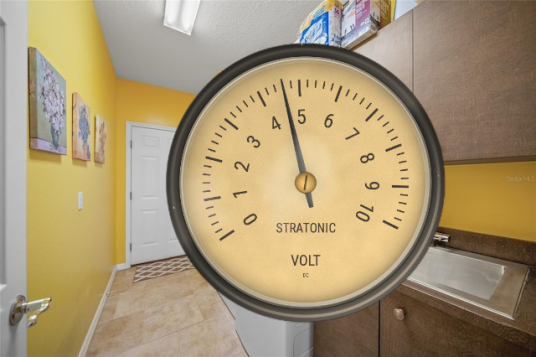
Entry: 4.6 V
